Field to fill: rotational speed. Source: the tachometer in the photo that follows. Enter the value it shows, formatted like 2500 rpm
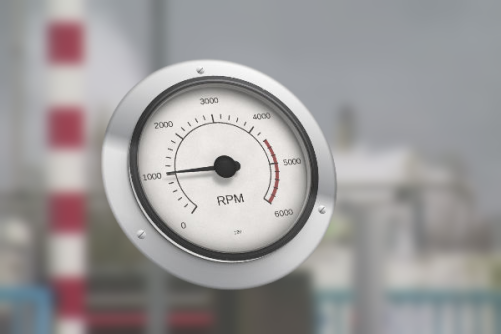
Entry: 1000 rpm
